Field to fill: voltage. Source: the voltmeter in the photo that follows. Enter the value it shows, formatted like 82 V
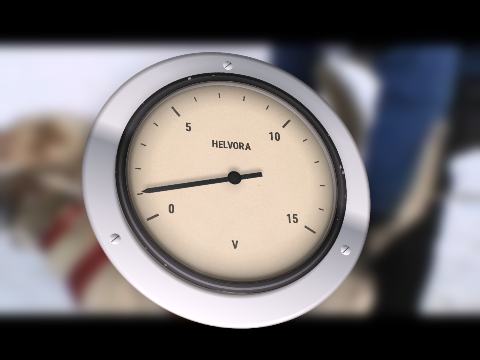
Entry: 1 V
